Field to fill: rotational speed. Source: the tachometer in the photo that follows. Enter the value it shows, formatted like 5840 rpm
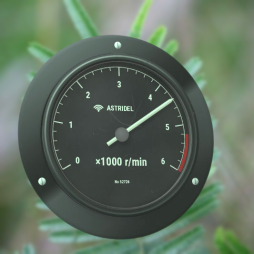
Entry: 4400 rpm
